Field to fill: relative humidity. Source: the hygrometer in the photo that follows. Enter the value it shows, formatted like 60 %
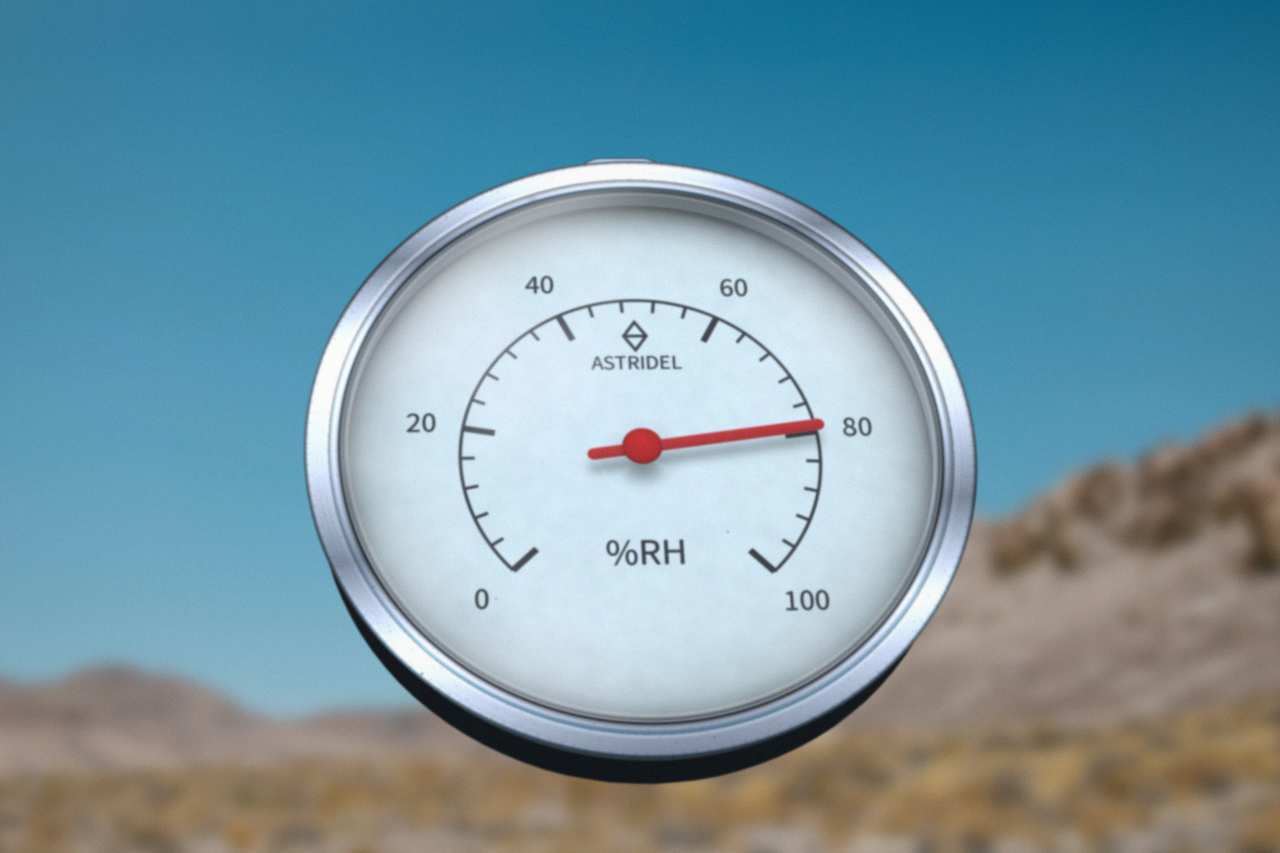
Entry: 80 %
